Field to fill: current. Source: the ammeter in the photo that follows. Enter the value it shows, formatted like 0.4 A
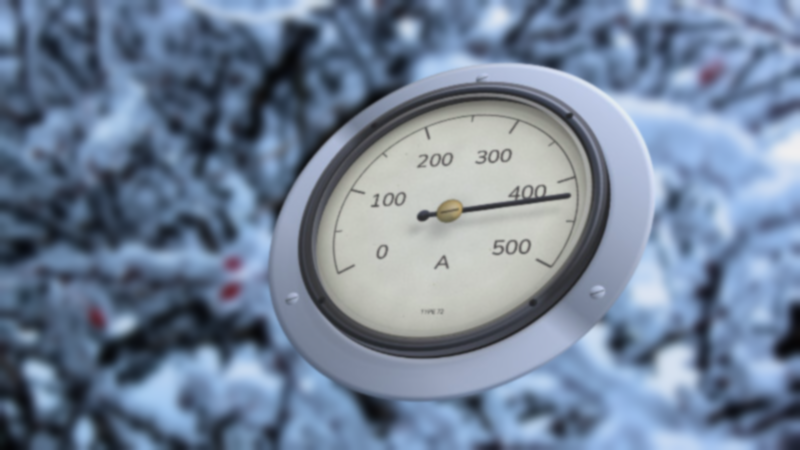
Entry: 425 A
